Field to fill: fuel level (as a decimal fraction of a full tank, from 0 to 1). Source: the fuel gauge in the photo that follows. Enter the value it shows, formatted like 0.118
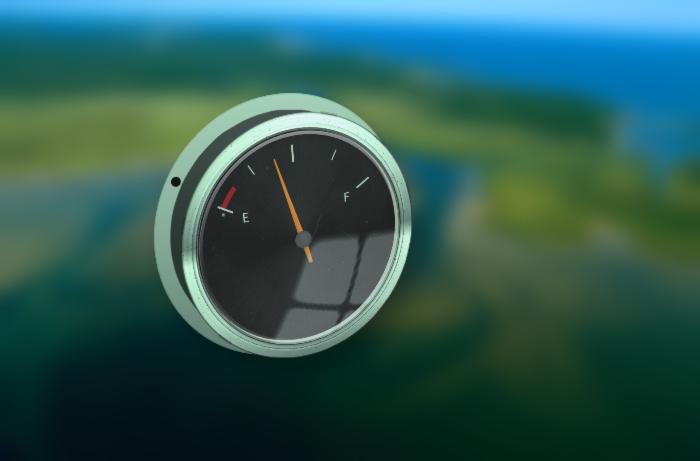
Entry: 0.375
